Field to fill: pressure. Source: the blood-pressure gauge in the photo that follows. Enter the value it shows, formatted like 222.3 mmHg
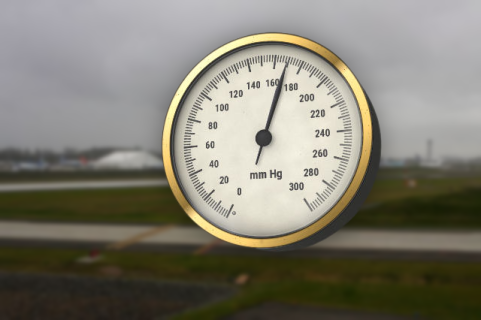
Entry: 170 mmHg
